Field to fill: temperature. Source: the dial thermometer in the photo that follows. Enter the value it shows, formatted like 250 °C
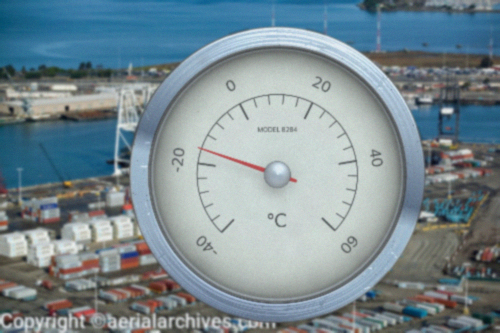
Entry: -16 °C
